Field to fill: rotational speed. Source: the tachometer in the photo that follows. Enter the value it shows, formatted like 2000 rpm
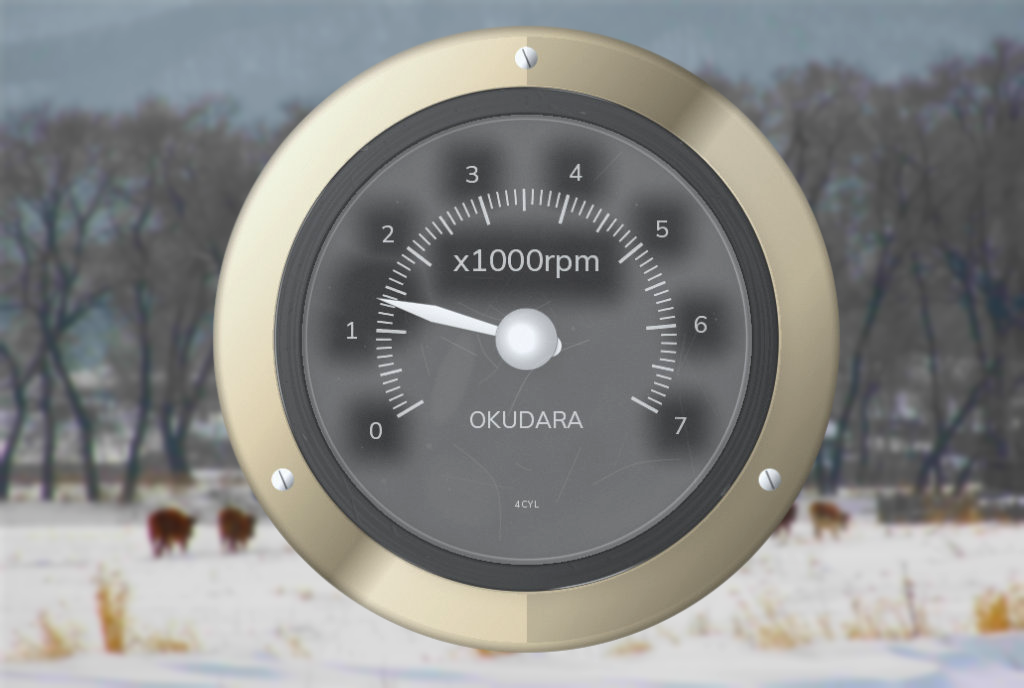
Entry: 1350 rpm
